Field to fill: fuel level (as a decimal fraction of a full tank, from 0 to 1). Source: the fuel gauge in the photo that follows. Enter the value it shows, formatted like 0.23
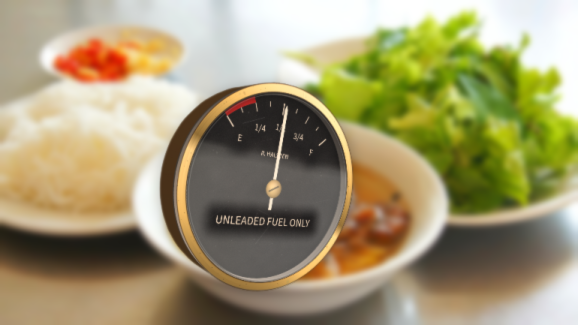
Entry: 0.5
